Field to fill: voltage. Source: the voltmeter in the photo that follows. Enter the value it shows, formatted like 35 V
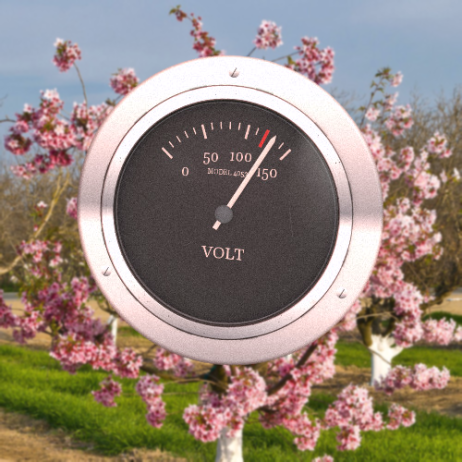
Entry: 130 V
